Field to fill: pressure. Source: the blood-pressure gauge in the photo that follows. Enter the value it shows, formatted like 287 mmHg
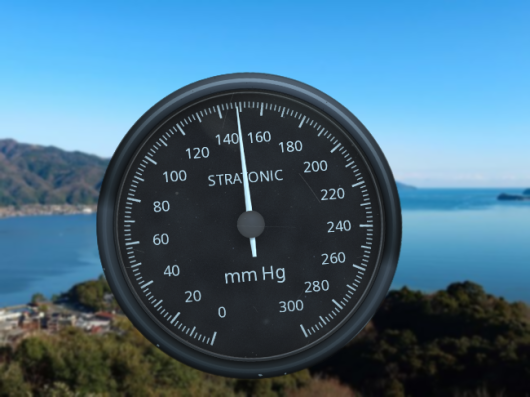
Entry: 148 mmHg
